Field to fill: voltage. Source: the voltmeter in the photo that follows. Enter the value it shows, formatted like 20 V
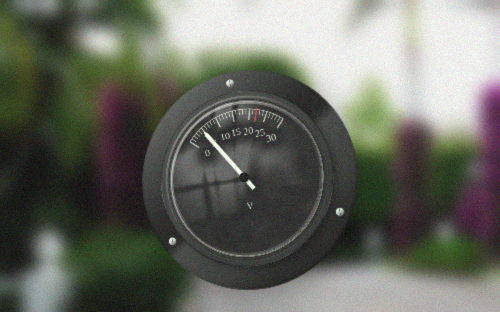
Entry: 5 V
